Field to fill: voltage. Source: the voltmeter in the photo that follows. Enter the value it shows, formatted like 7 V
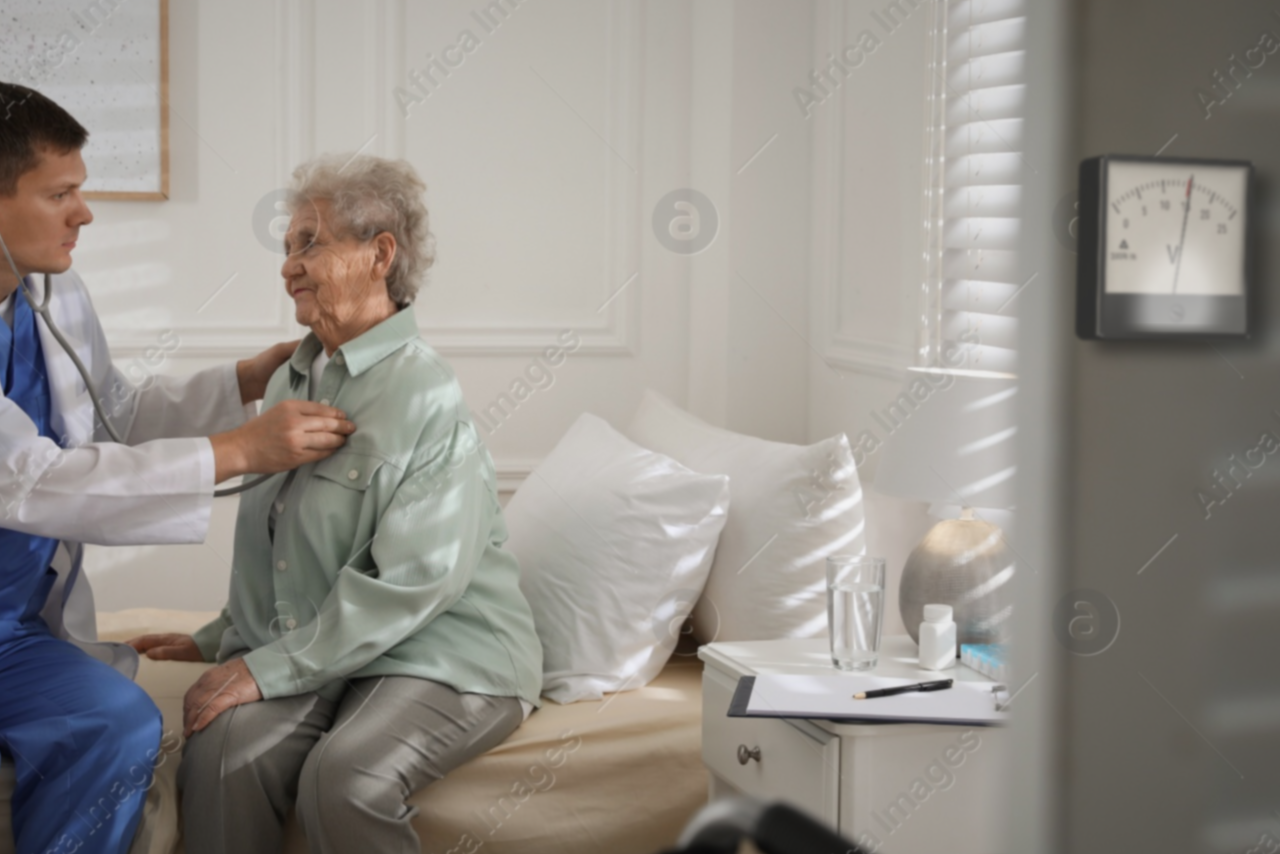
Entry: 15 V
